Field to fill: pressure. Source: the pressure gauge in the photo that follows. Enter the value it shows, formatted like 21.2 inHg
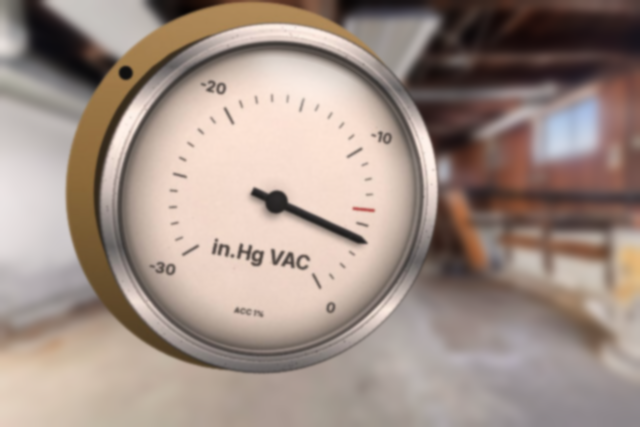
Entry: -4 inHg
